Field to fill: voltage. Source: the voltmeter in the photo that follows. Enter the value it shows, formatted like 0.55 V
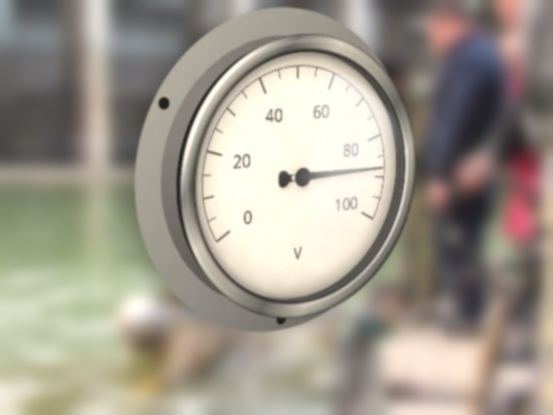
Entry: 87.5 V
